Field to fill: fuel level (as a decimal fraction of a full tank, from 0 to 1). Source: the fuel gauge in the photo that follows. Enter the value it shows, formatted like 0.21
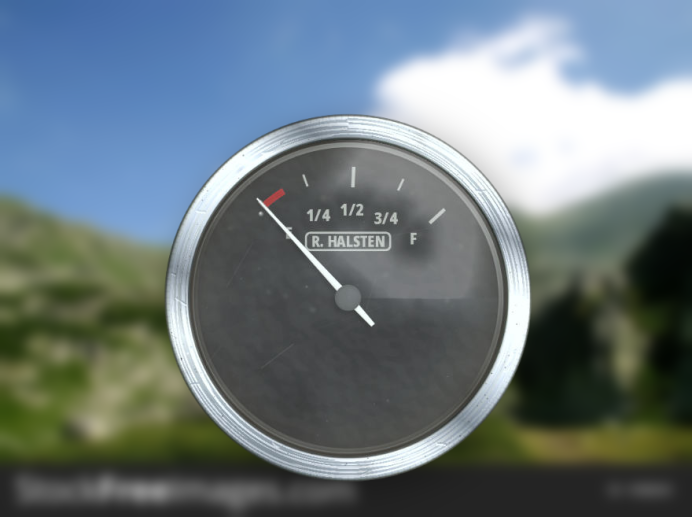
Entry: 0
